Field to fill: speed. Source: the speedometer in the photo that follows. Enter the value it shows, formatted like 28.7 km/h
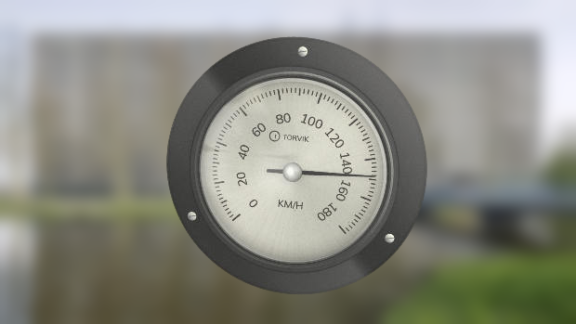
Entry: 148 km/h
